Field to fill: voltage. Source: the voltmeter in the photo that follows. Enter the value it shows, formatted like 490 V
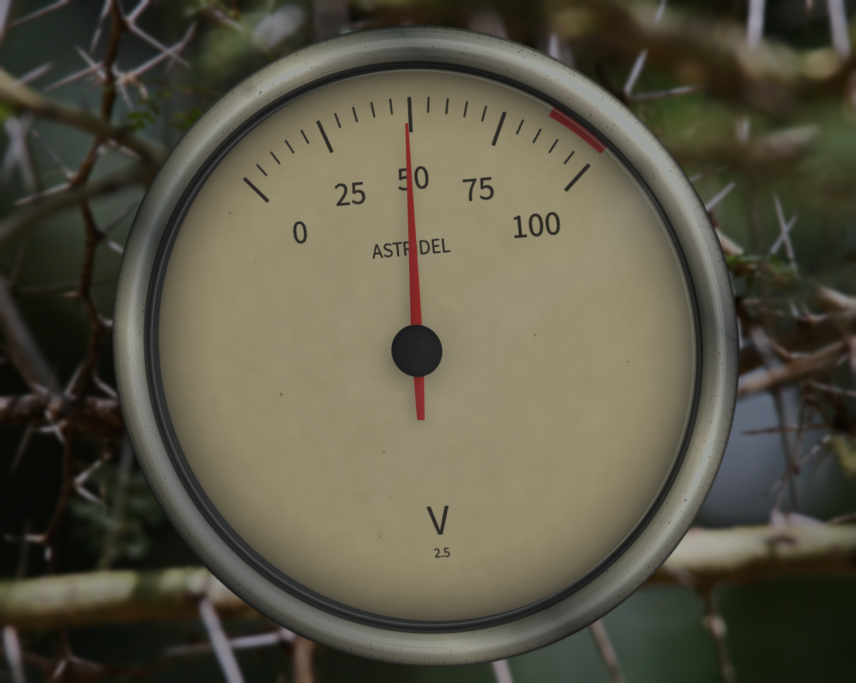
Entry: 50 V
